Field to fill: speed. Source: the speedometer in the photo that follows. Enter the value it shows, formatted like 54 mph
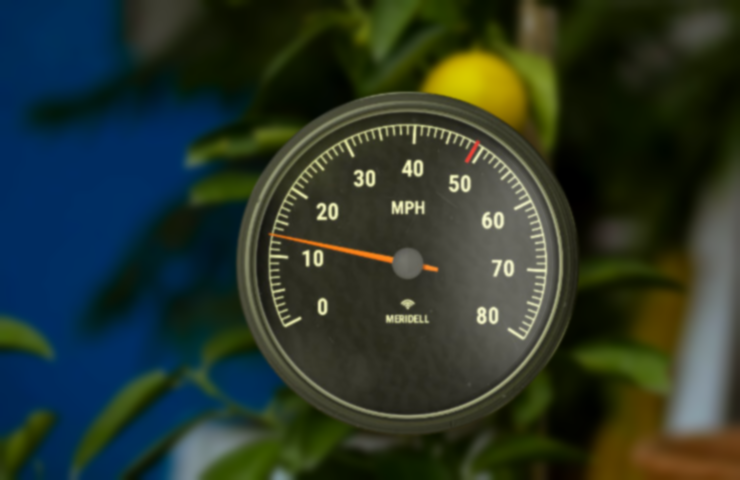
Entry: 13 mph
